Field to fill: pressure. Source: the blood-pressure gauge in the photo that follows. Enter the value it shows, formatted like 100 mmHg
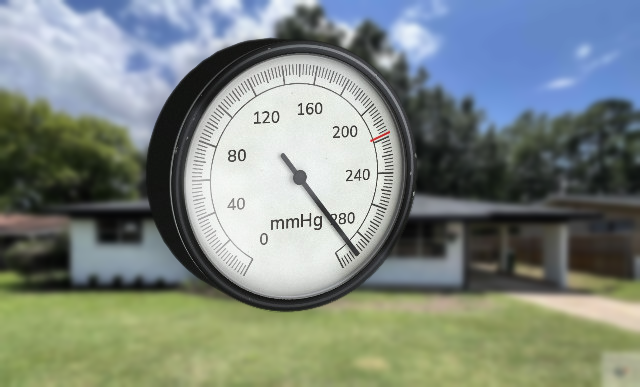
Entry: 290 mmHg
